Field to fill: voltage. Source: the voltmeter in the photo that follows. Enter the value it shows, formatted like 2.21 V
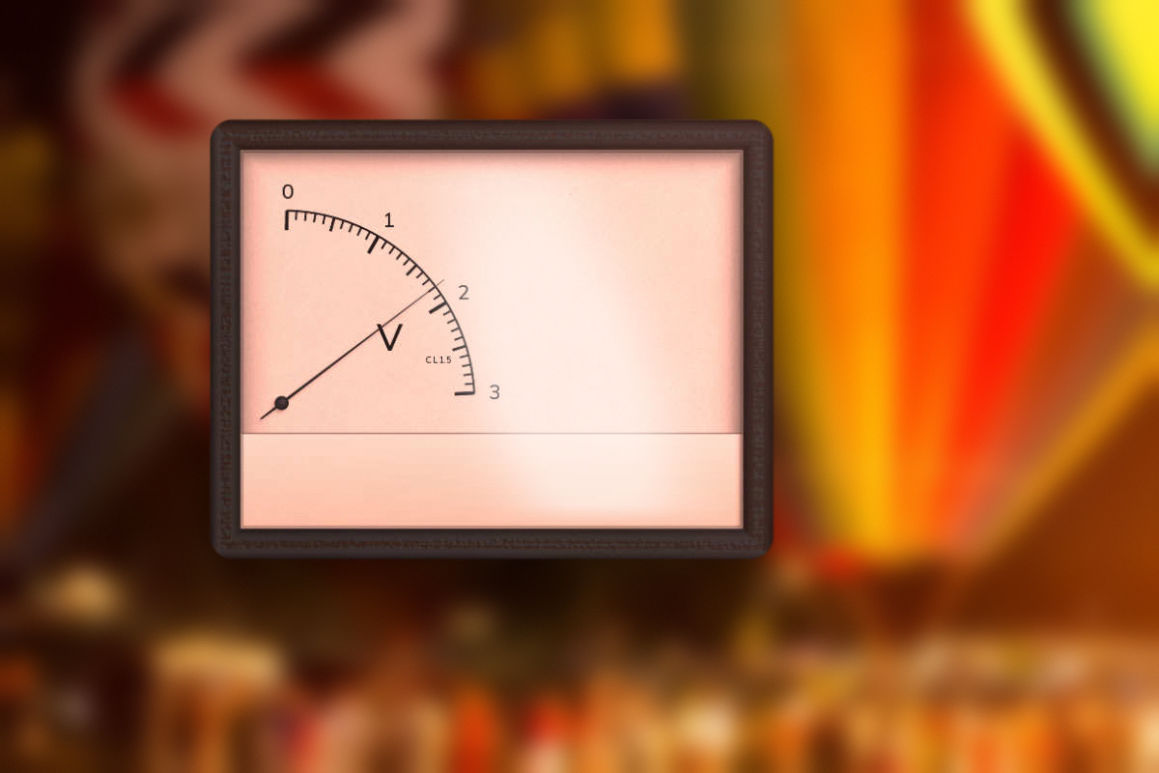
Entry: 1.8 V
